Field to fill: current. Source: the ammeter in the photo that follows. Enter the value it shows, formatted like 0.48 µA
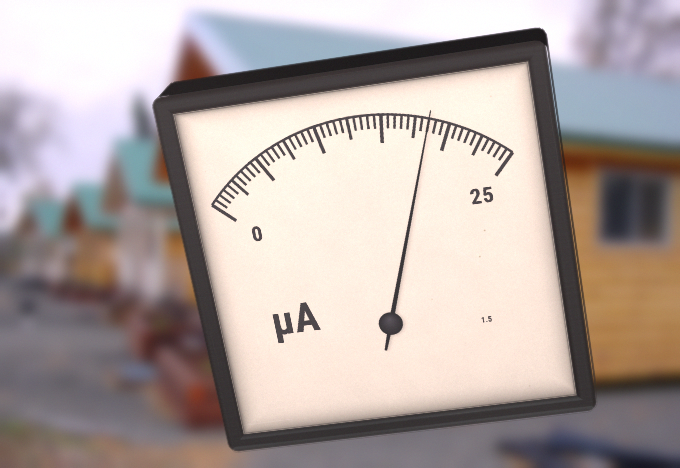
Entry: 18.5 µA
